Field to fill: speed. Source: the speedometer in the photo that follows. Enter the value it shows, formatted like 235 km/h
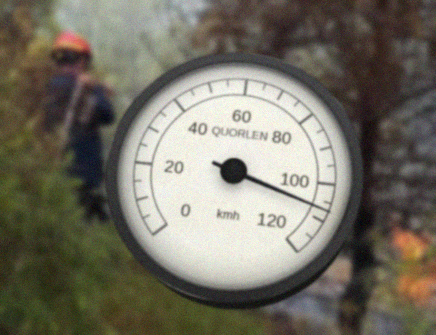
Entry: 107.5 km/h
